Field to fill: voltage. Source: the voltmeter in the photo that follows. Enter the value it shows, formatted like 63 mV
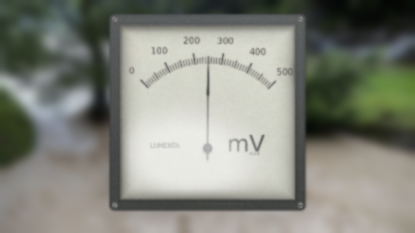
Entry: 250 mV
